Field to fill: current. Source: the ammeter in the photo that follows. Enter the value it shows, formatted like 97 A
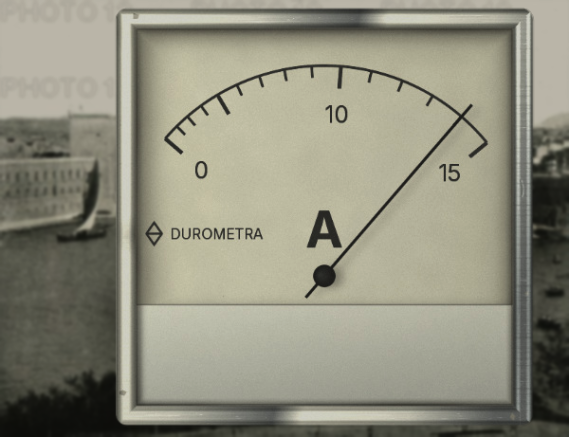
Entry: 14 A
